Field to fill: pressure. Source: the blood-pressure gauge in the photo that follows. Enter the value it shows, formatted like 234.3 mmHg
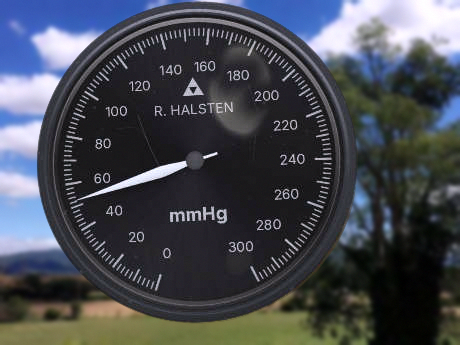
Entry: 52 mmHg
